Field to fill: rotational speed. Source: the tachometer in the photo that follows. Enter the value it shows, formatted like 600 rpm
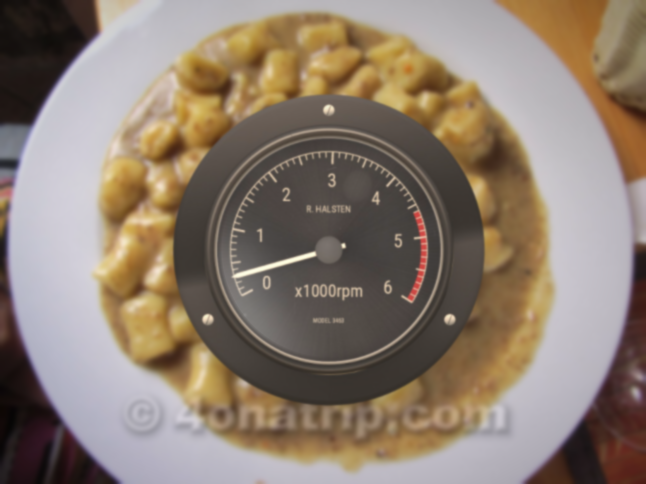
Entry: 300 rpm
